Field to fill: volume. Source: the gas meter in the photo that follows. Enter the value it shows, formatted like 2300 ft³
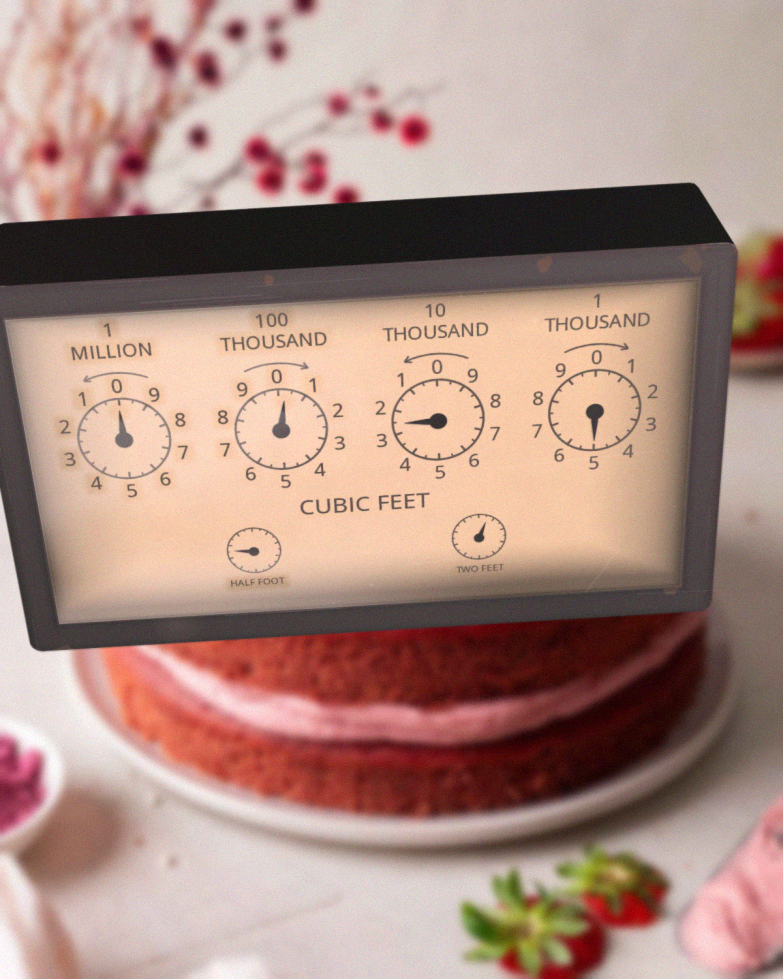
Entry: 2500 ft³
